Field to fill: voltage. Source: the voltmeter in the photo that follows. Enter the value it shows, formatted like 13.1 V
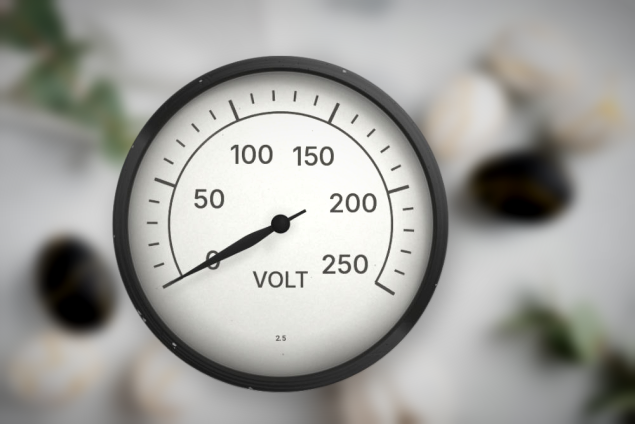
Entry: 0 V
